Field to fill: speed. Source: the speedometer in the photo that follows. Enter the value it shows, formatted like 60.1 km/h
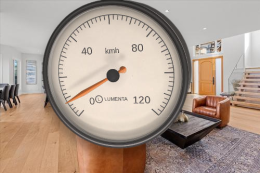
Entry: 8 km/h
